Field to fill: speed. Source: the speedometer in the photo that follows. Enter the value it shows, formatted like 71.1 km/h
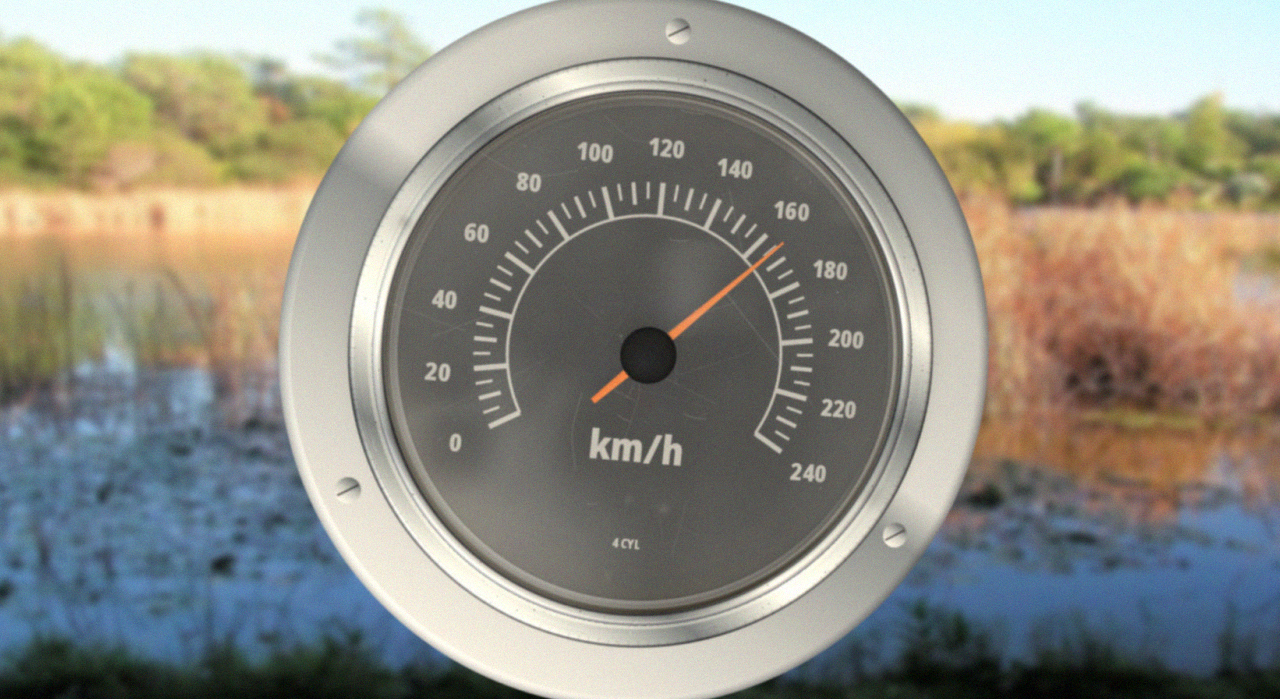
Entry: 165 km/h
